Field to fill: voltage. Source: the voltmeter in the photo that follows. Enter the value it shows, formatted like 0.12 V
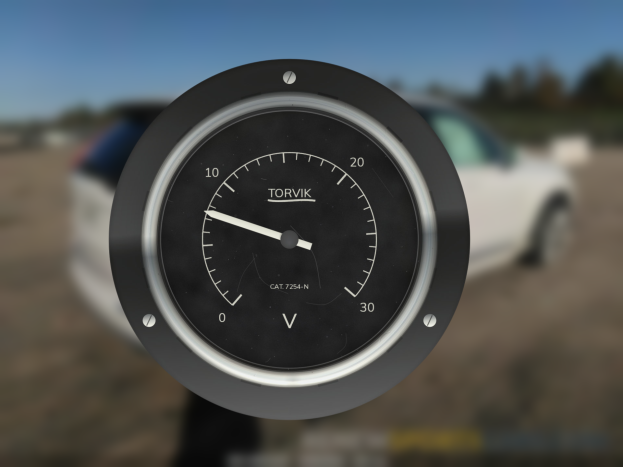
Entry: 7.5 V
